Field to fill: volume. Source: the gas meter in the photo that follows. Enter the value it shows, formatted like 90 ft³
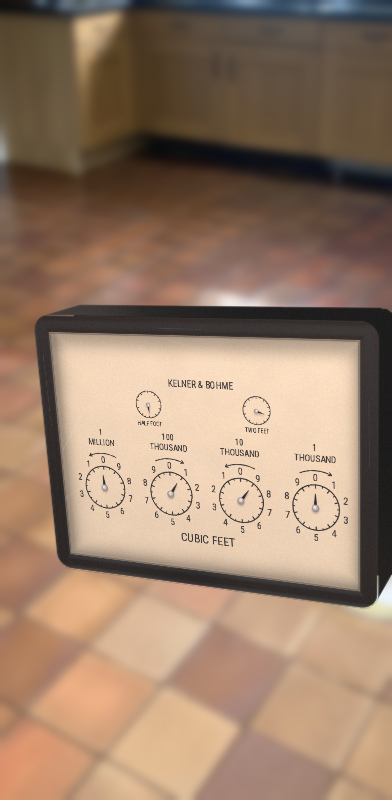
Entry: 9000 ft³
